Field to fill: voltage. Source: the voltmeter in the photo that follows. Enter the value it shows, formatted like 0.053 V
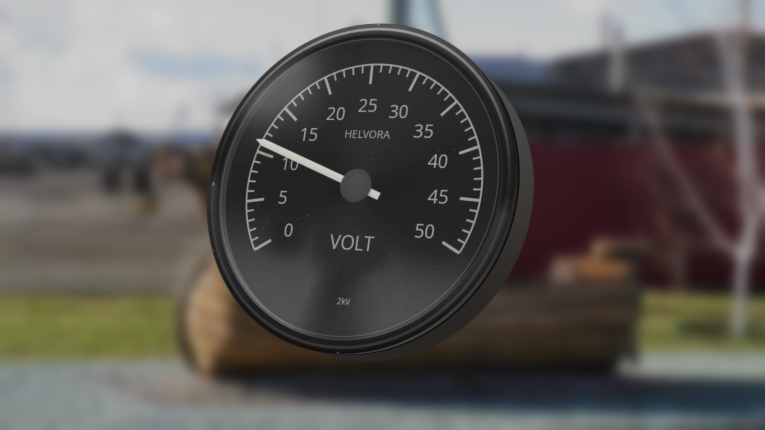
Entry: 11 V
